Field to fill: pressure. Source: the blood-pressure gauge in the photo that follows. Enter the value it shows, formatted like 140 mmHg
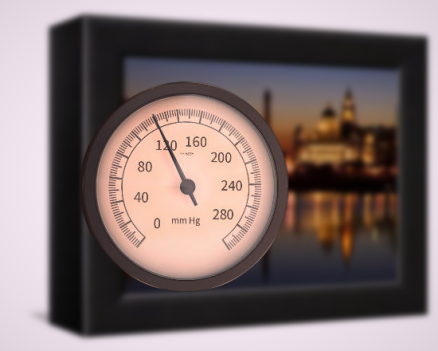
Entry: 120 mmHg
